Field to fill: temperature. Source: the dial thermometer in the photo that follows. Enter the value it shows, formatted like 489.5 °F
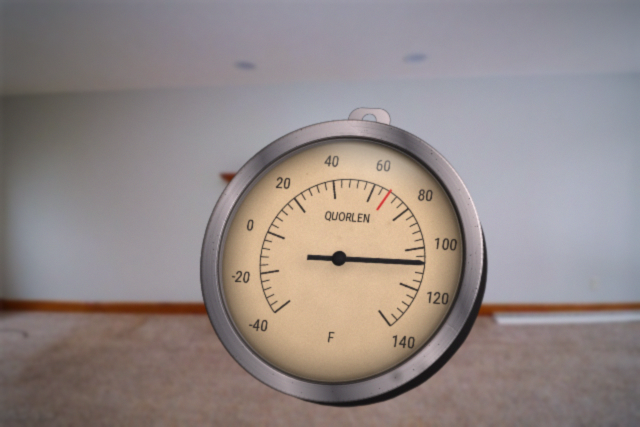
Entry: 108 °F
